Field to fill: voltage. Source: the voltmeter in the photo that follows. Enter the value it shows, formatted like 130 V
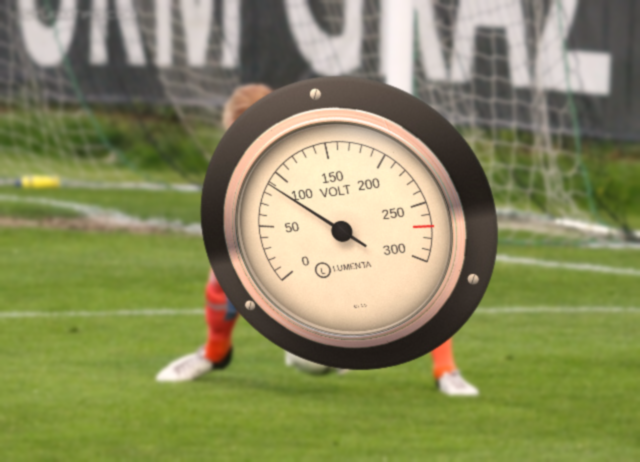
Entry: 90 V
